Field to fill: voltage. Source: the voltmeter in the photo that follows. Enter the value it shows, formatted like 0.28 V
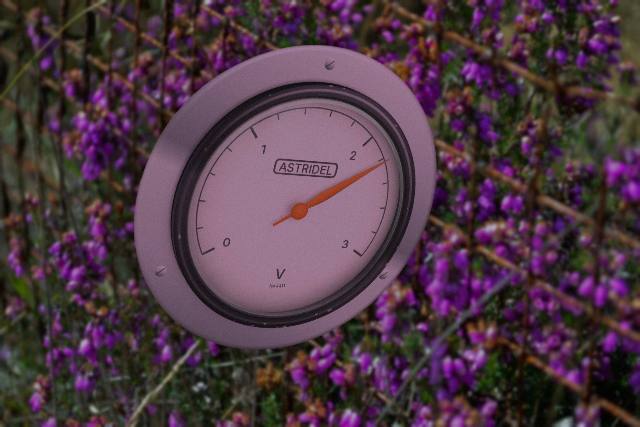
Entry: 2.2 V
